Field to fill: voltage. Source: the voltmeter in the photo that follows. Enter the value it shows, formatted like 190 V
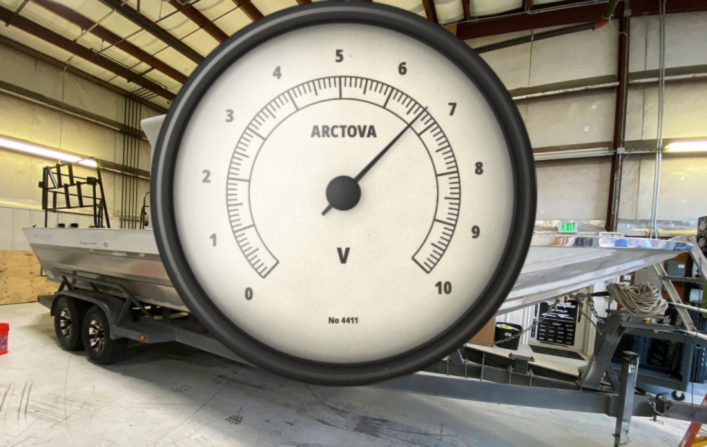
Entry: 6.7 V
